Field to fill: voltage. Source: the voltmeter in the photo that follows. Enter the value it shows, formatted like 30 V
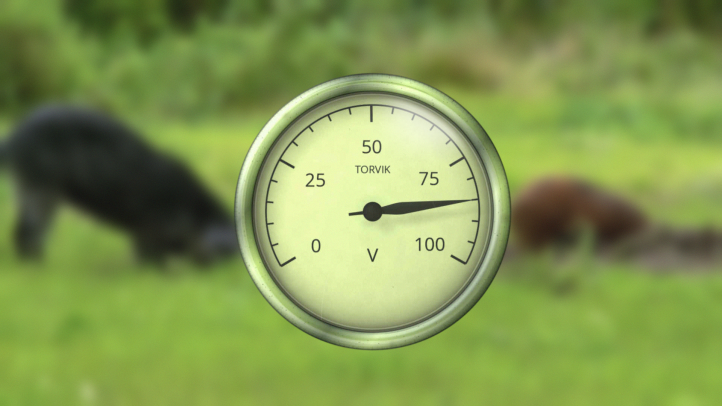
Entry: 85 V
